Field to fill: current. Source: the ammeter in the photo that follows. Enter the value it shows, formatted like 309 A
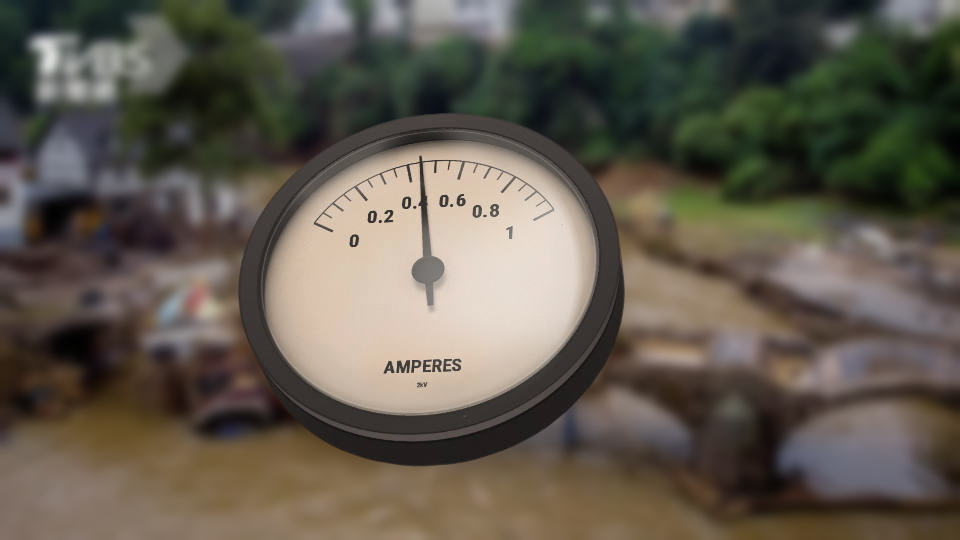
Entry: 0.45 A
